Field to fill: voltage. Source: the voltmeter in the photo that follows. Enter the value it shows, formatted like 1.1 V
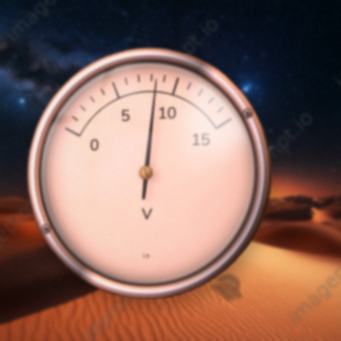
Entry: 8.5 V
